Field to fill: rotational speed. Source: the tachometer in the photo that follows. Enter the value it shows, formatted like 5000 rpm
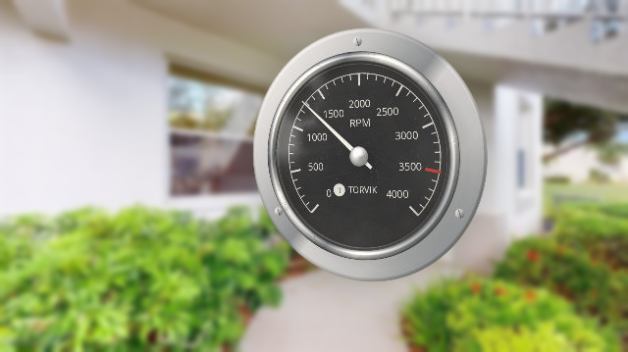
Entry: 1300 rpm
